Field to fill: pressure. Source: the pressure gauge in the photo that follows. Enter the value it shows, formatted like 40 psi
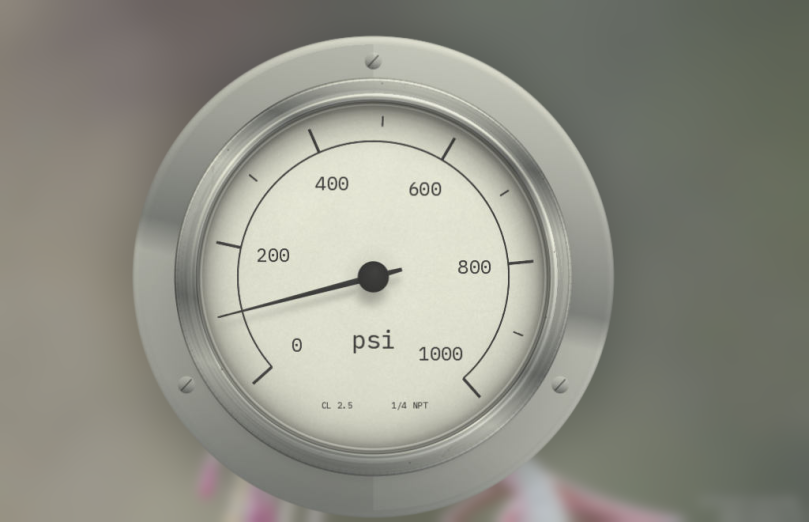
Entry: 100 psi
